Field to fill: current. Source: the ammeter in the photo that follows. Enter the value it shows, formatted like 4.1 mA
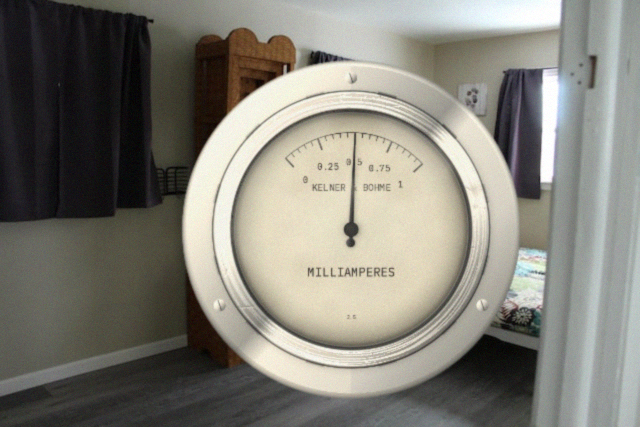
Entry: 0.5 mA
